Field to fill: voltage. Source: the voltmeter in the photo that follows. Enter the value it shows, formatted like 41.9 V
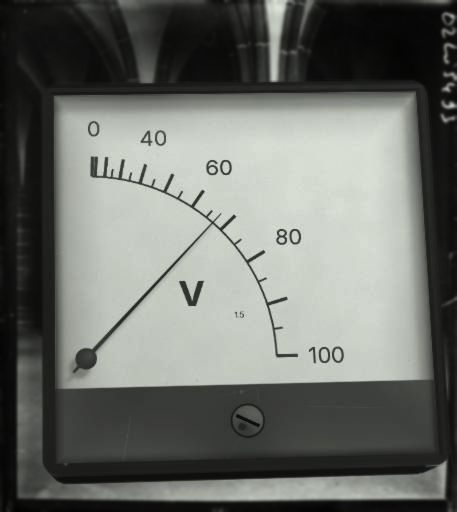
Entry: 67.5 V
